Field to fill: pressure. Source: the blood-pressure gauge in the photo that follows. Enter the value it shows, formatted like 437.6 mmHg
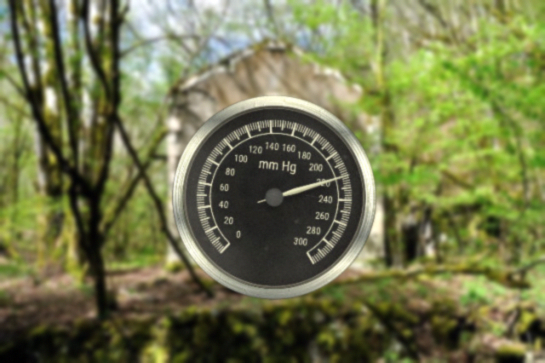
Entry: 220 mmHg
